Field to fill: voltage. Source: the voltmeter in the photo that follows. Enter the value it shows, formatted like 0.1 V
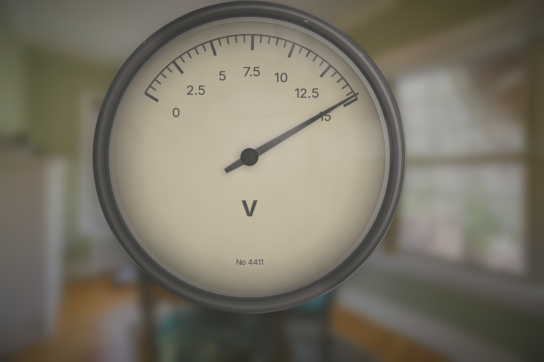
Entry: 14.75 V
